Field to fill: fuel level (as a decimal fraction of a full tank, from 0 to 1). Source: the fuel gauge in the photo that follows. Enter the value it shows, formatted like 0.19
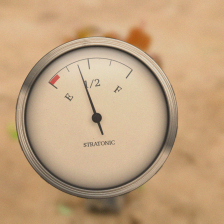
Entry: 0.375
